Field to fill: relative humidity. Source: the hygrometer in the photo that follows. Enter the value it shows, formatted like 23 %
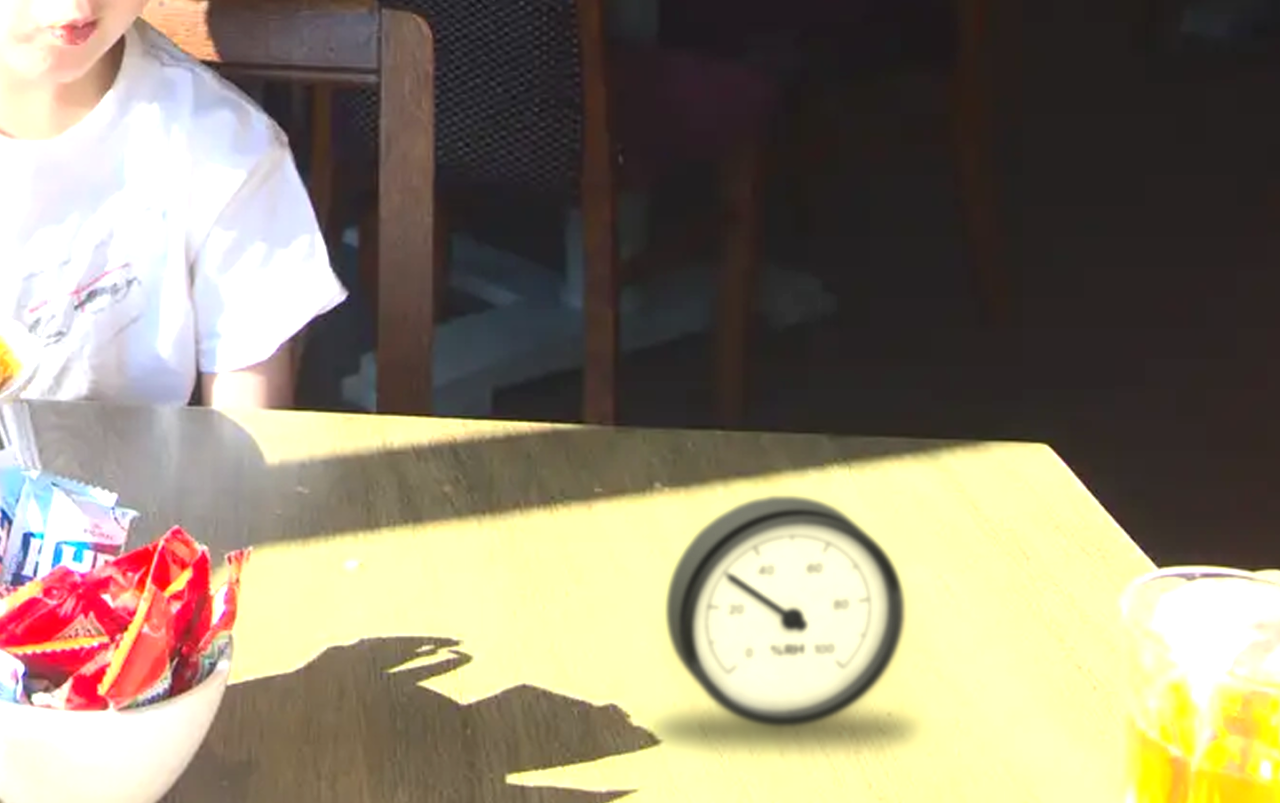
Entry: 30 %
